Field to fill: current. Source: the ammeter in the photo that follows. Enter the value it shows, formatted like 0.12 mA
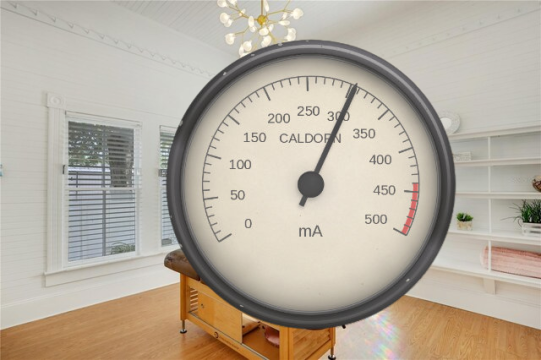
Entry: 305 mA
